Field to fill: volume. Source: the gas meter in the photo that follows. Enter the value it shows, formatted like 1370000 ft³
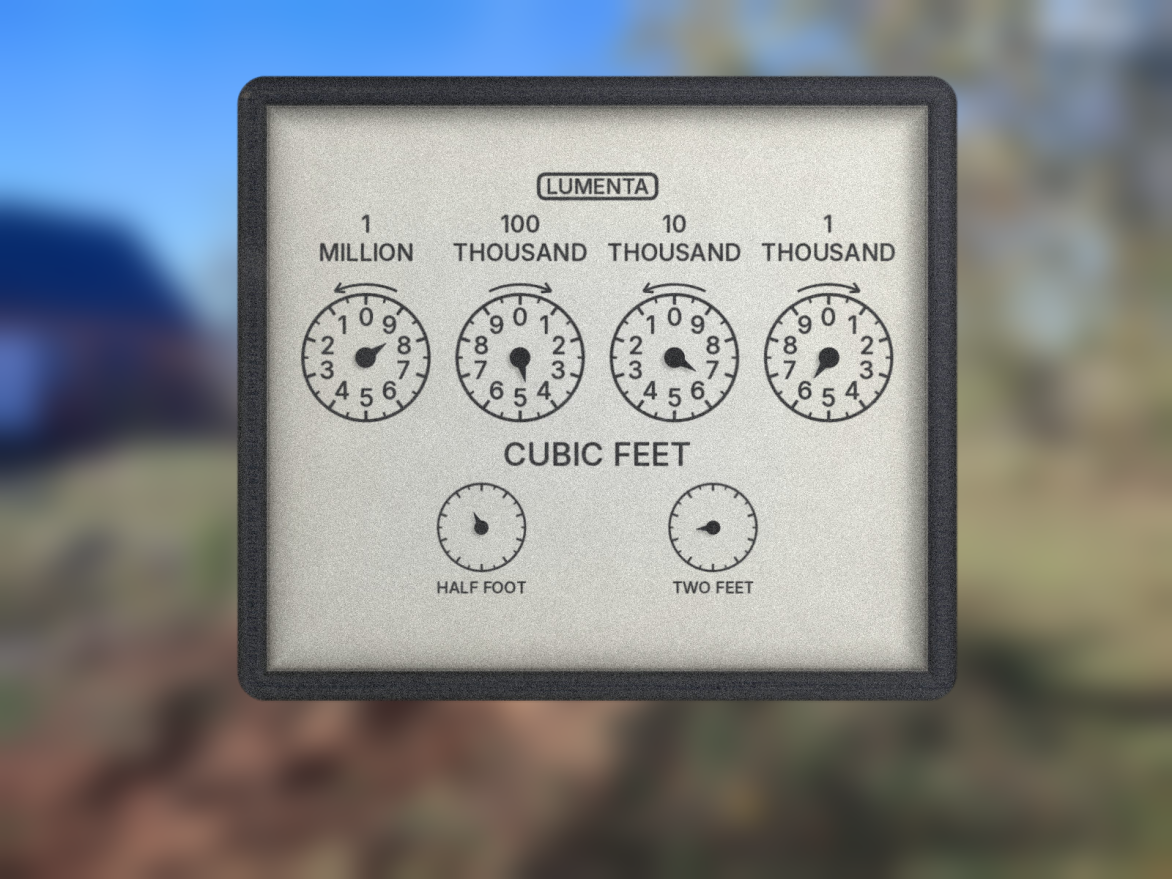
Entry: 846600 ft³
